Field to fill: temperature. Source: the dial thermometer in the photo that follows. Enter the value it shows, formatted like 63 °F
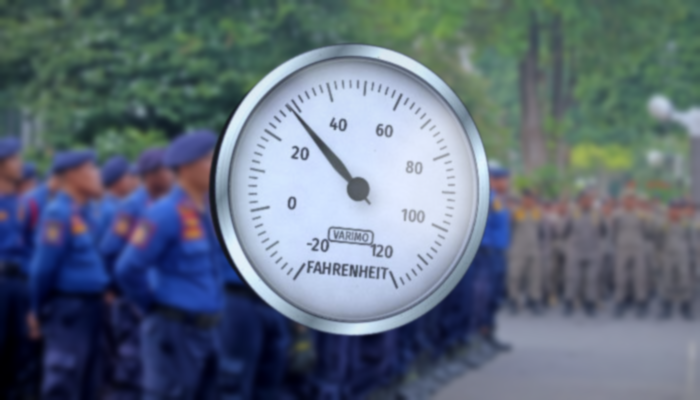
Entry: 28 °F
